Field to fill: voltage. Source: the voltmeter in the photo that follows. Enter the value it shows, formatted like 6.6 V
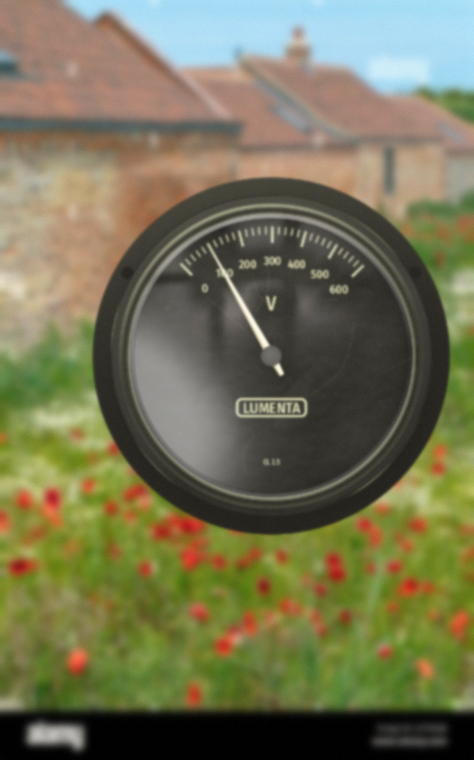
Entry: 100 V
